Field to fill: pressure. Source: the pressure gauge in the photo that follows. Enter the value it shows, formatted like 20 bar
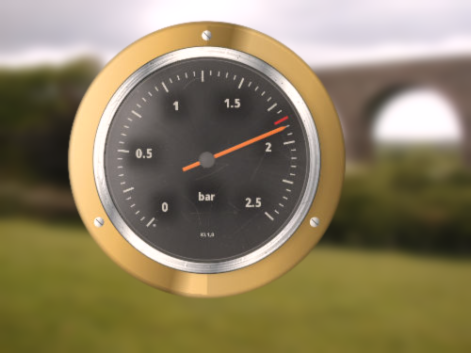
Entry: 1.9 bar
